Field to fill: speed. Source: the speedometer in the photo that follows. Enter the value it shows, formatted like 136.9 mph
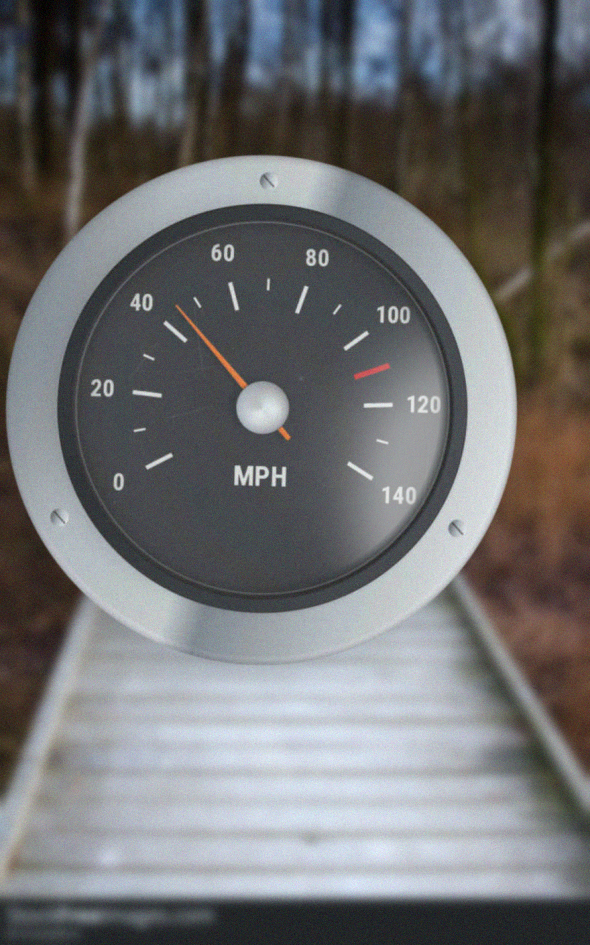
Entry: 45 mph
